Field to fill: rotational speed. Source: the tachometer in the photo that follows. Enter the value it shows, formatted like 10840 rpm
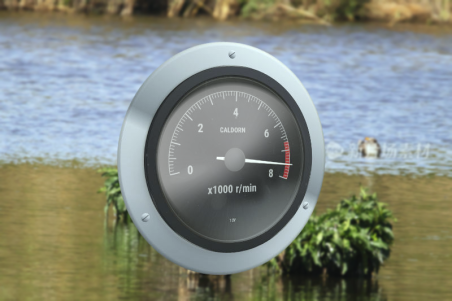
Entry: 7500 rpm
